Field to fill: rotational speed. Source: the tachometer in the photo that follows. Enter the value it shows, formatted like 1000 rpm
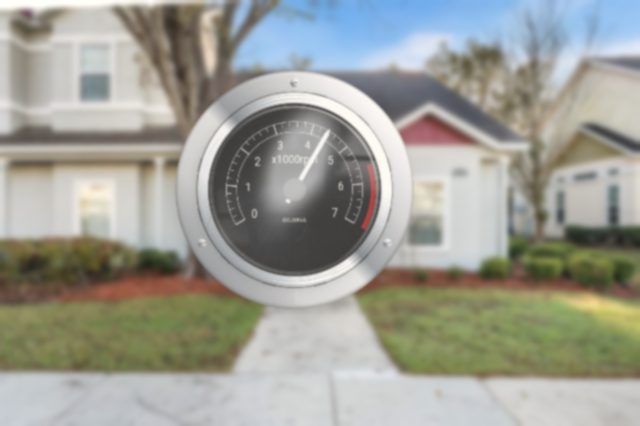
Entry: 4400 rpm
